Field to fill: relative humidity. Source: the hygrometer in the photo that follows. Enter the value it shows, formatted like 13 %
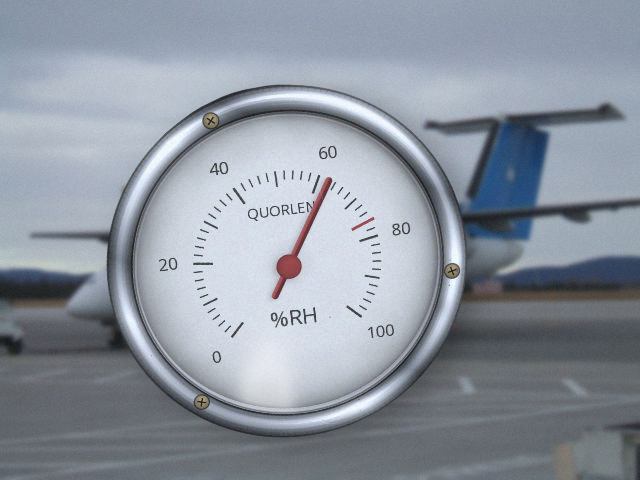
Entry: 62 %
